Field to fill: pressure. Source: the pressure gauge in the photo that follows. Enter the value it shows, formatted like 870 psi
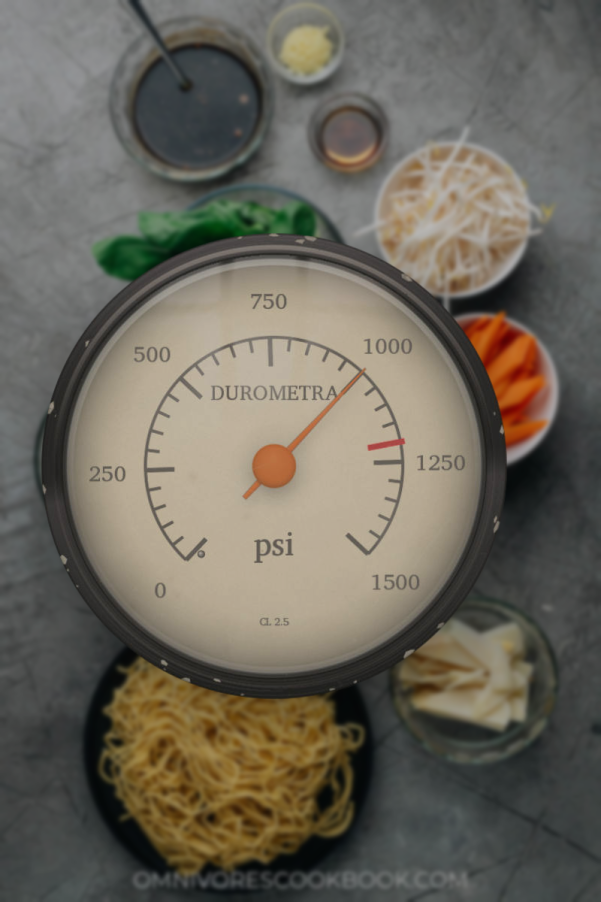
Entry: 1000 psi
